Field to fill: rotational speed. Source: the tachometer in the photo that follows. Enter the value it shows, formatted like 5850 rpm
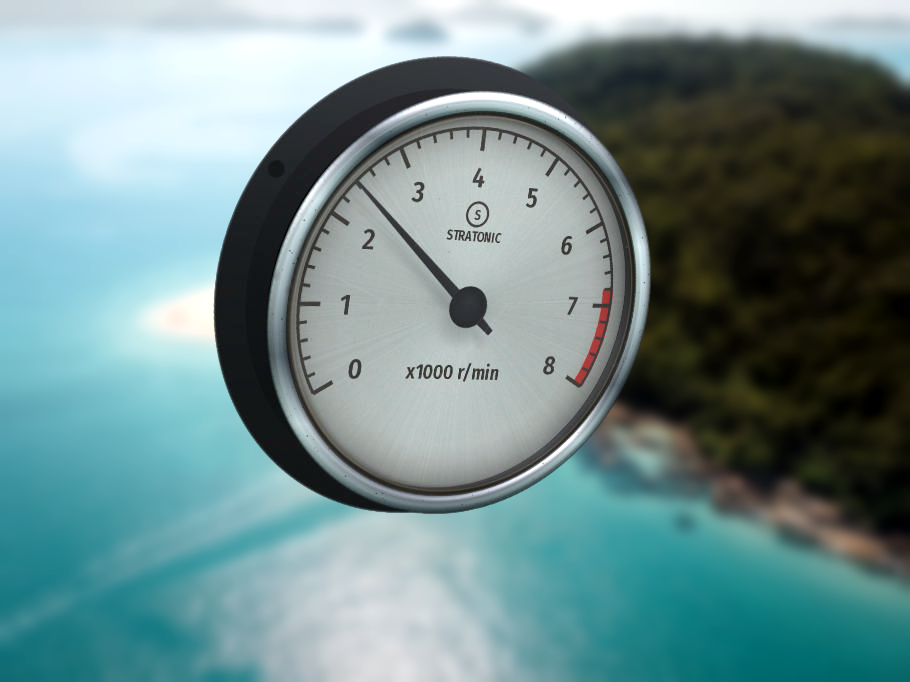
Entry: 2400 rpm
